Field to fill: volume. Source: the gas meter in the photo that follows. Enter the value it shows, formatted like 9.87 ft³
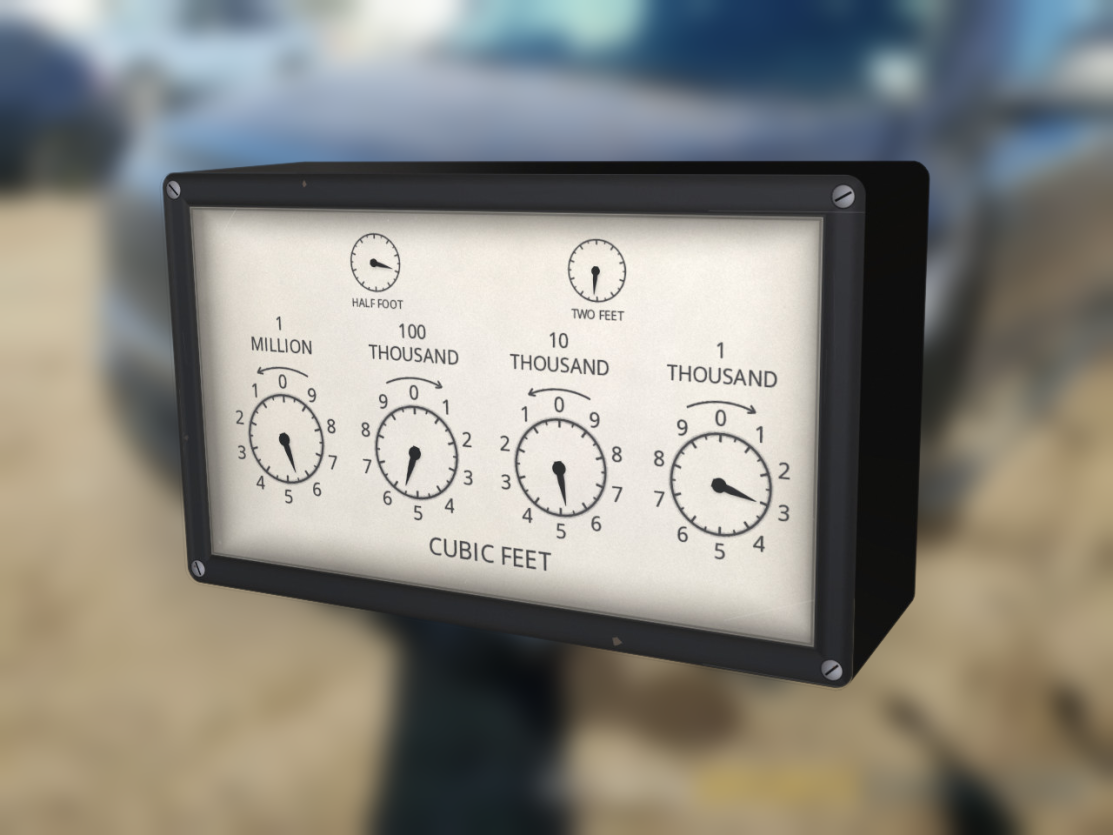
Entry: 555300 ft³
